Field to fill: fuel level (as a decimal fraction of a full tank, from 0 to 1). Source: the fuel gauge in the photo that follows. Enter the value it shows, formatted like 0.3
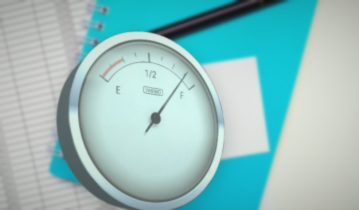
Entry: 0.875
